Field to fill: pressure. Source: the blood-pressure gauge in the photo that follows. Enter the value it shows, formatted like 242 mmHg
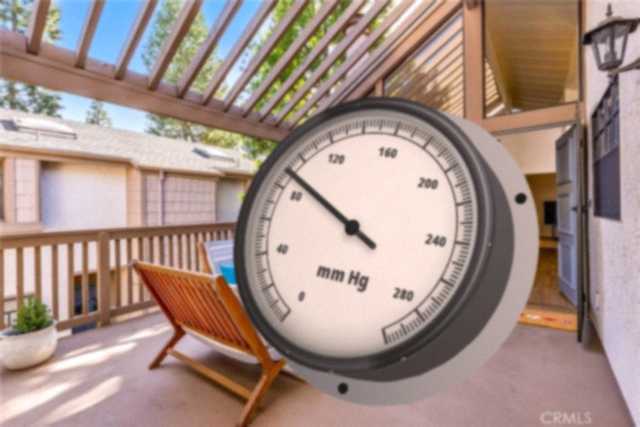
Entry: 90 mmHg
